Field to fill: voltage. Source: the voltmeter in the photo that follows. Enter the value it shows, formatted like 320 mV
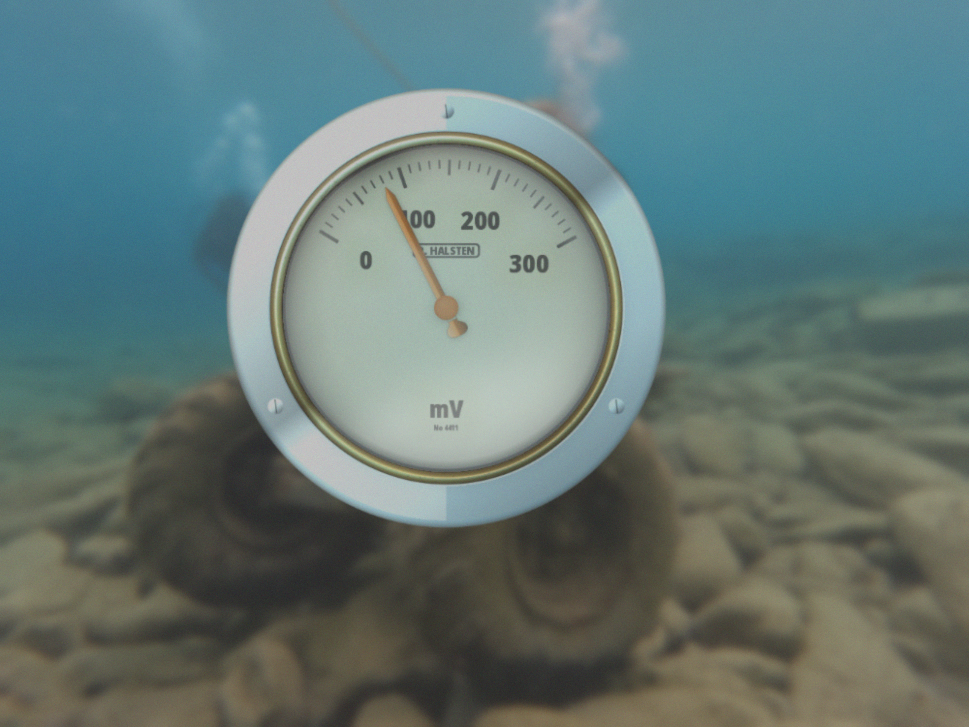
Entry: 80 mV
